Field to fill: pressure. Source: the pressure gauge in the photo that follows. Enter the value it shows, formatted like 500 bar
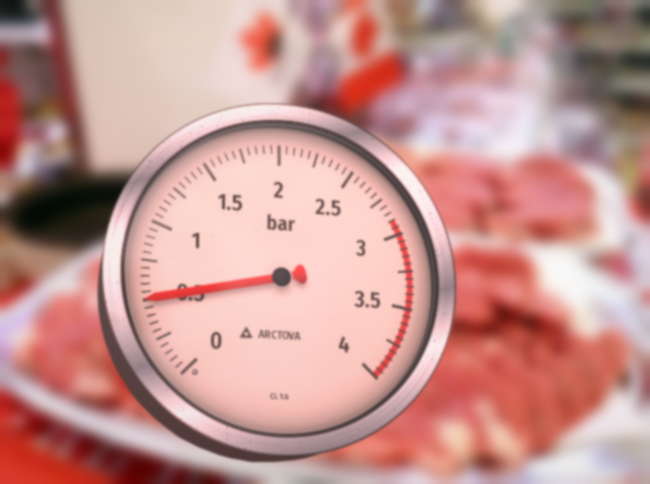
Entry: 0.5 bar
